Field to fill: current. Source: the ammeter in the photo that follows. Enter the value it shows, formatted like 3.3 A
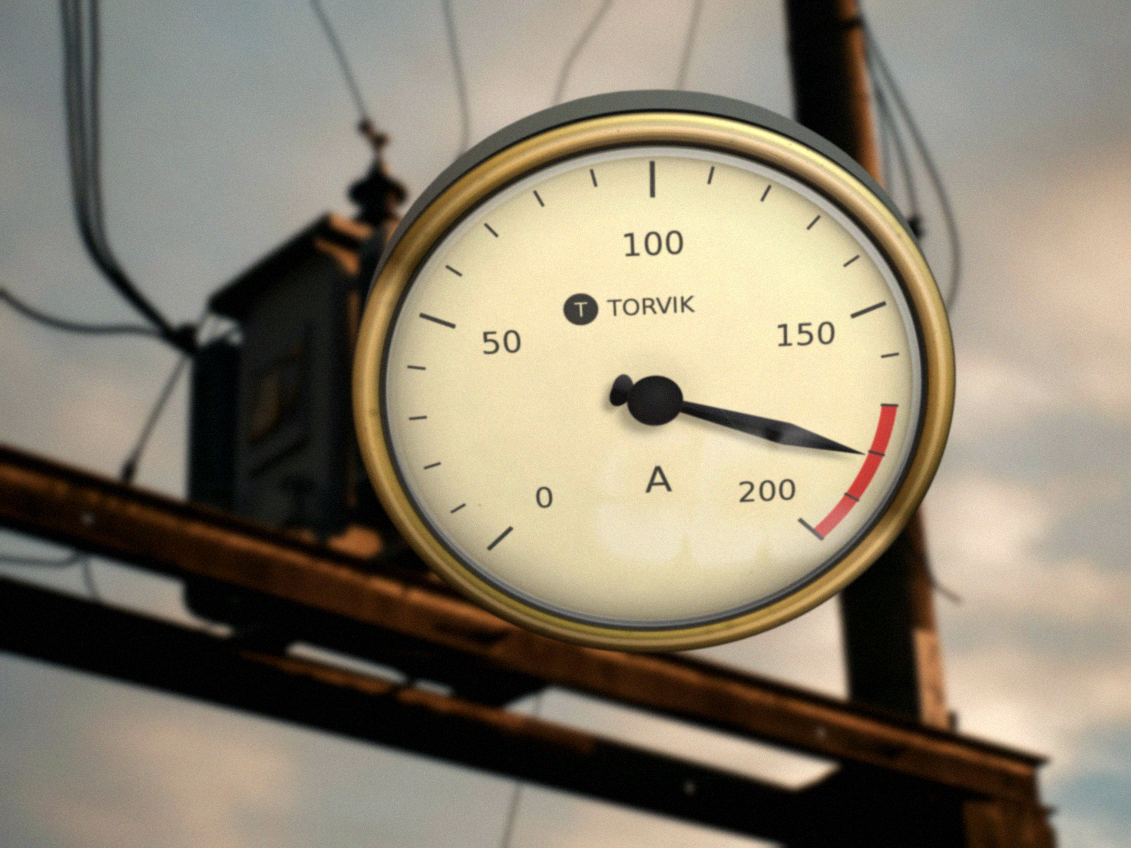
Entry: 180 A
